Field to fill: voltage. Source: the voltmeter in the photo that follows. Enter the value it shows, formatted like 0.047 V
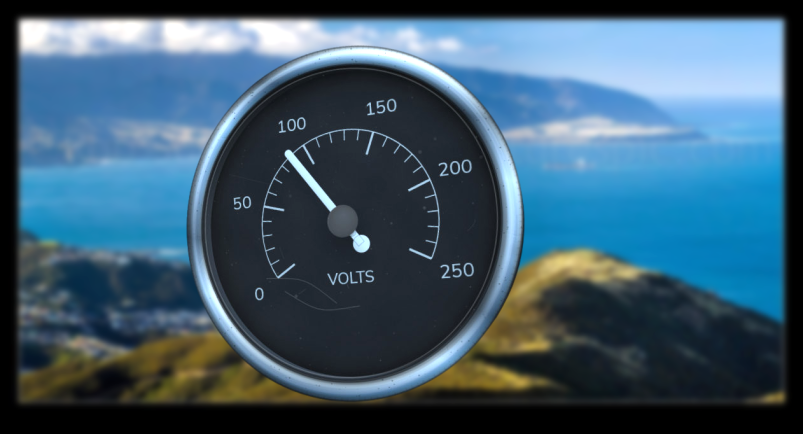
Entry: 90 V
